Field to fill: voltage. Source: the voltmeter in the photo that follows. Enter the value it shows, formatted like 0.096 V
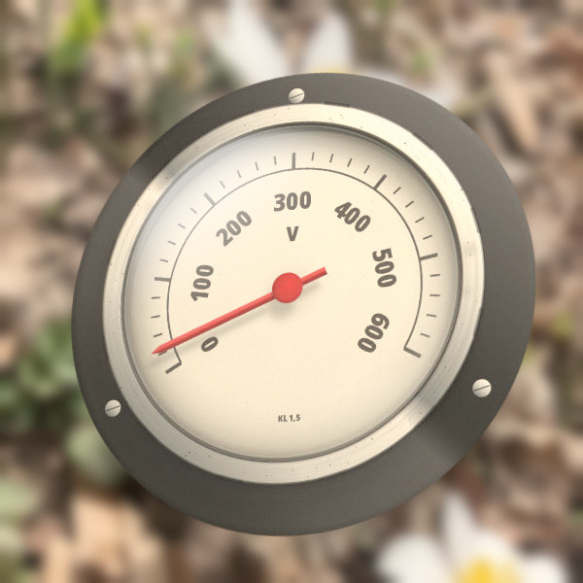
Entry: 20 V
